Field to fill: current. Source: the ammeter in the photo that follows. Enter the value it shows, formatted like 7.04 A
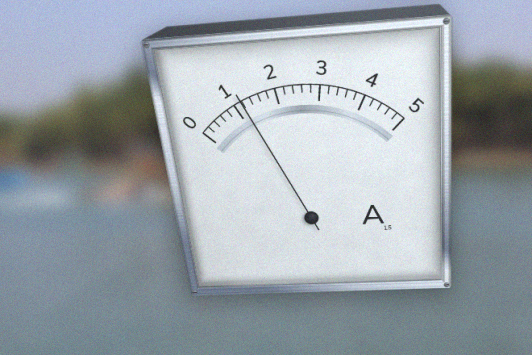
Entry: 1.2 A
